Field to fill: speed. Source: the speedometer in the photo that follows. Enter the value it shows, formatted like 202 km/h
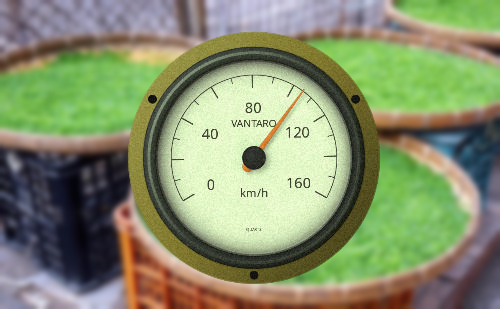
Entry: 105 km/h
